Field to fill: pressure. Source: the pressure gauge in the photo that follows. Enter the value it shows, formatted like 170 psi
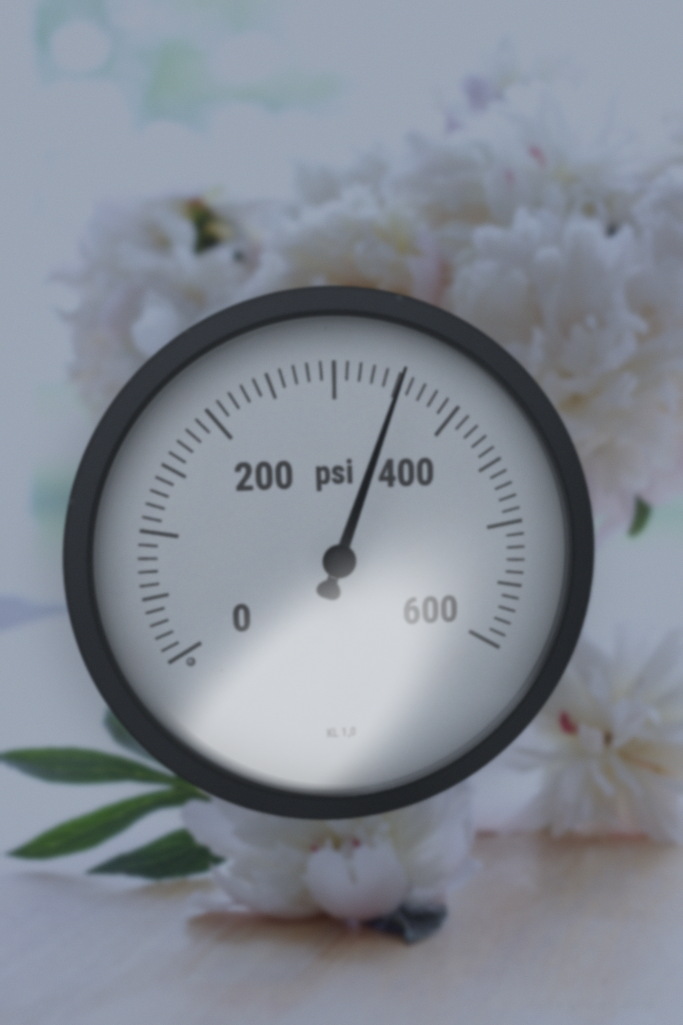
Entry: 350 psi
